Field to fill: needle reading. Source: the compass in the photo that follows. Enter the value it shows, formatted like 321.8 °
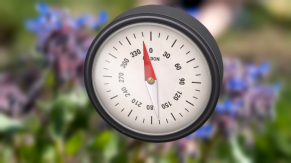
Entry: 350 °
